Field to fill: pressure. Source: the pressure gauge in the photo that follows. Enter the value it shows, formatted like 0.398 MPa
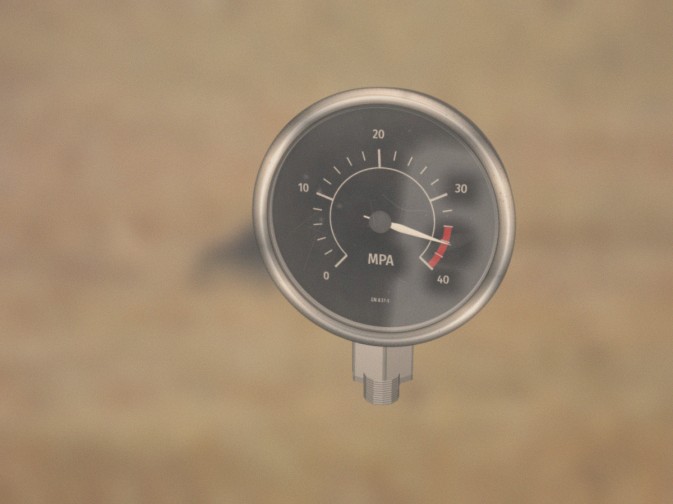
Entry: 36 MPa
